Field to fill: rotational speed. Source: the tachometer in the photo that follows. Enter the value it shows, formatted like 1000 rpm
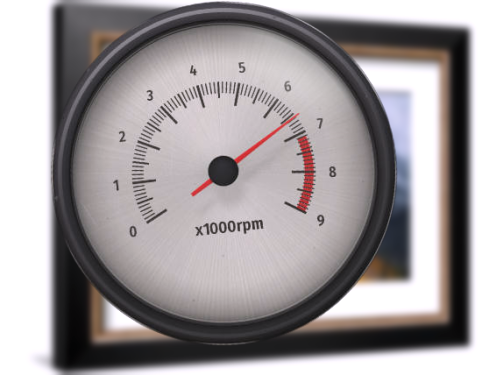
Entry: 6600 rpm
